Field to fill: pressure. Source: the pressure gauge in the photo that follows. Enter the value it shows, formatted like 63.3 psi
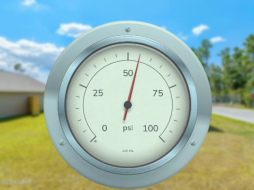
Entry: 55 psi
